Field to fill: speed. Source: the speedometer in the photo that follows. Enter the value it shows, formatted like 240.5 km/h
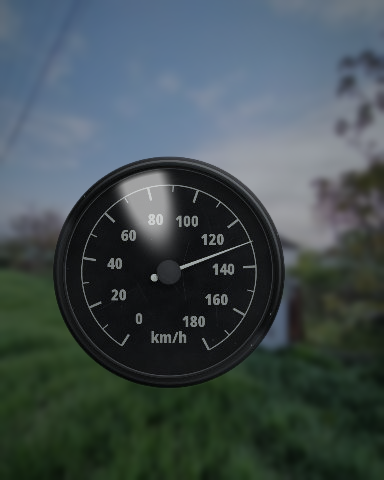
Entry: 130 km/h
